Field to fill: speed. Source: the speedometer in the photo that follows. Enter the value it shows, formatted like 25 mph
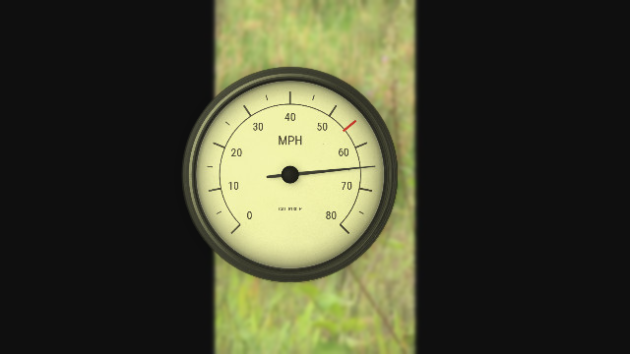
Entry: 65 mph
